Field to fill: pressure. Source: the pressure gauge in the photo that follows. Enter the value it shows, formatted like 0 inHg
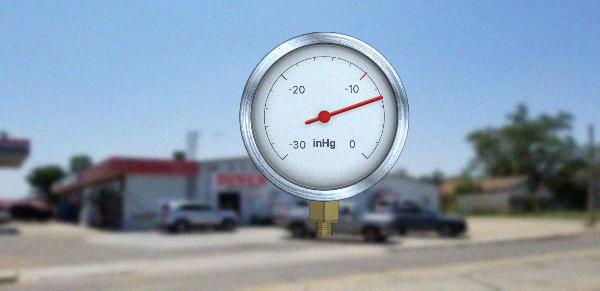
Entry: -7 inHg
